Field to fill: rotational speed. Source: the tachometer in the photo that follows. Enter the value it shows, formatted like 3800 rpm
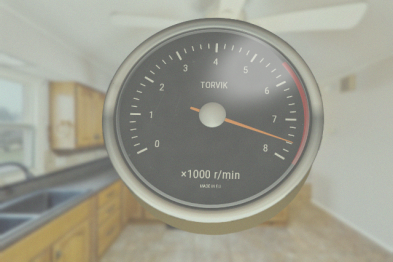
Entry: 7600 rpm
